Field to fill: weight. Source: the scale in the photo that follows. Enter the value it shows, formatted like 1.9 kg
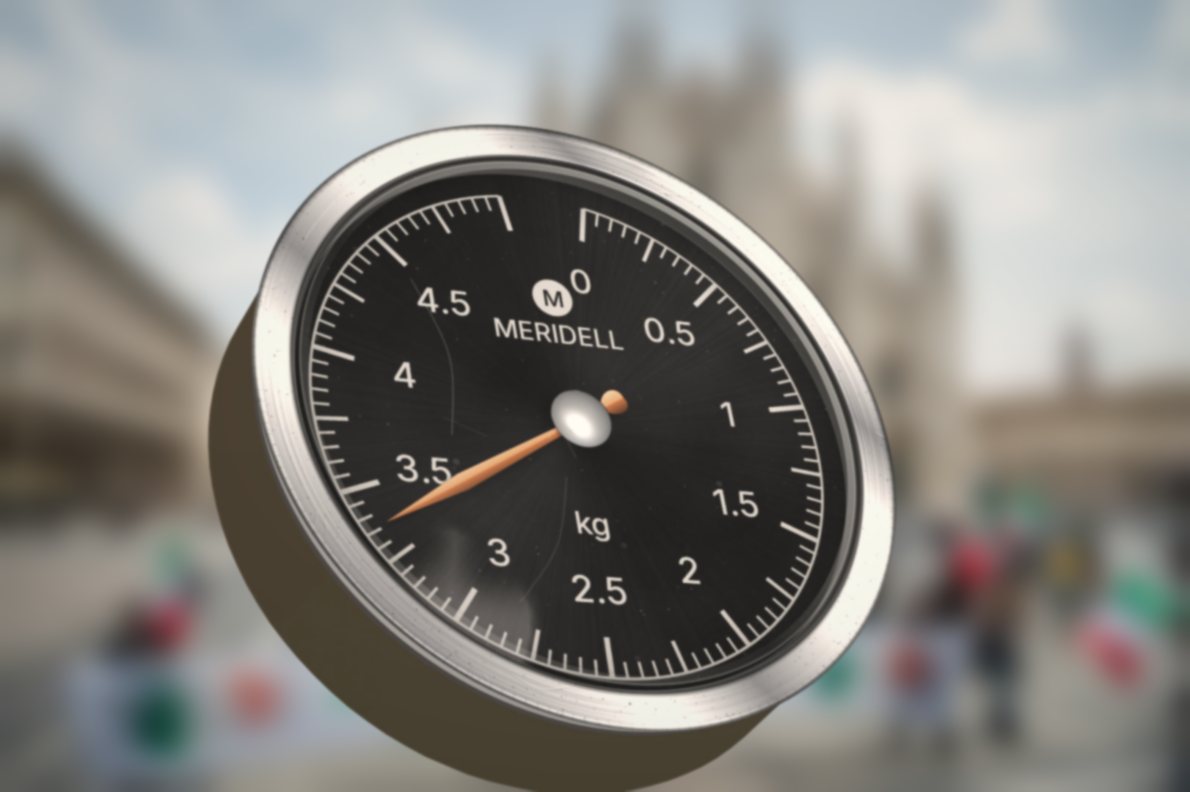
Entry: 3.35 kg
